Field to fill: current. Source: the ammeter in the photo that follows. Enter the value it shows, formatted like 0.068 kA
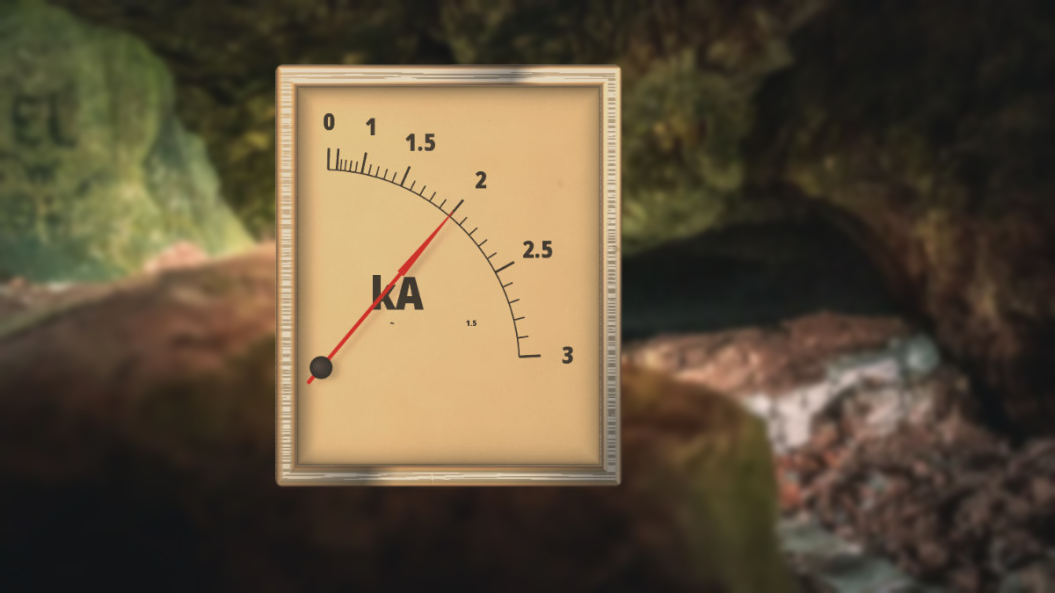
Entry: 2 kA
